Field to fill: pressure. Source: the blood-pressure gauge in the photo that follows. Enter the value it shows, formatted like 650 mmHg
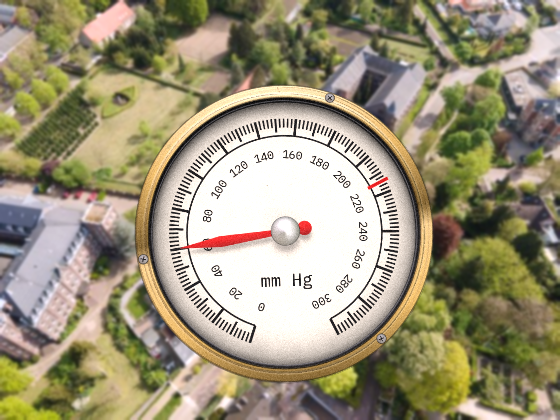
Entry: 60 mmHg
